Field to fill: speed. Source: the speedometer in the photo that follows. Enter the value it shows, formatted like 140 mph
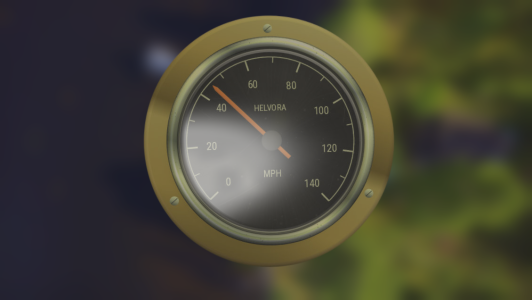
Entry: 45 mph
